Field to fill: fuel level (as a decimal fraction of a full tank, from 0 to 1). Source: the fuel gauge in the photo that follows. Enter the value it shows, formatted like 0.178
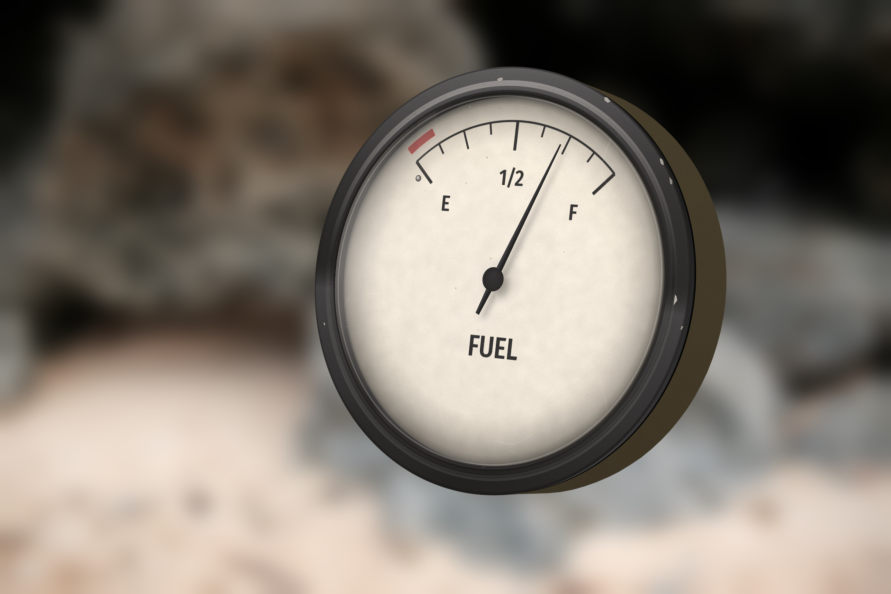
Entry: 0.75
